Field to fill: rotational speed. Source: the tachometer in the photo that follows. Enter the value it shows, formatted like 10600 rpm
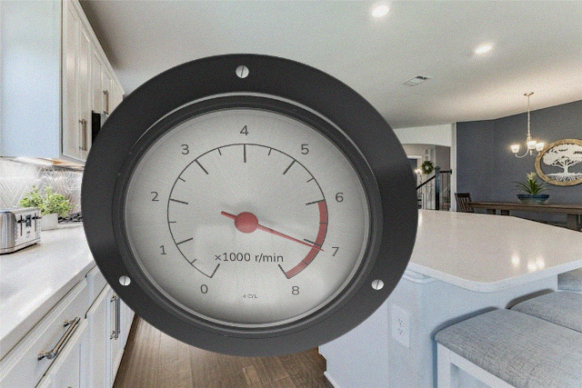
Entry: 7000 rpm
